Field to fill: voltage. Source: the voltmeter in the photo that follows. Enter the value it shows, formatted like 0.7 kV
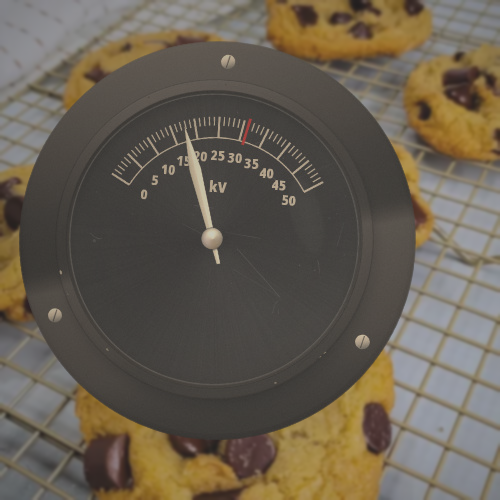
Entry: 18 kV
